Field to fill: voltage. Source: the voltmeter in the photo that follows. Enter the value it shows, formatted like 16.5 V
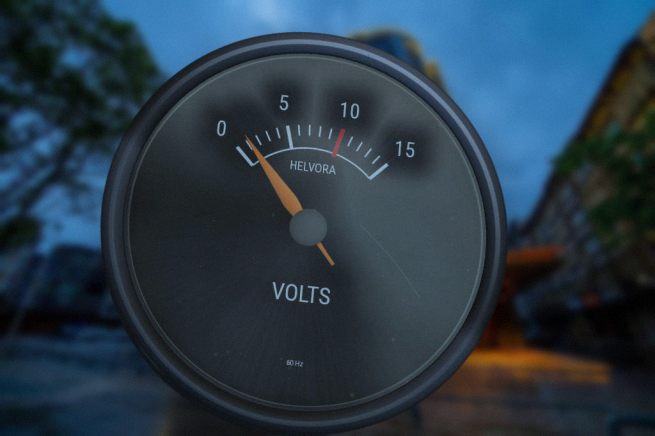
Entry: 1 V
